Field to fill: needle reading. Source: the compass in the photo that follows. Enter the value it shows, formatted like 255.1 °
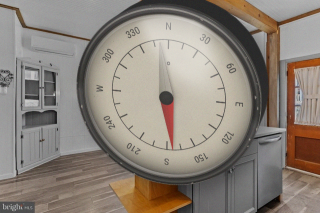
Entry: 172.5 °
